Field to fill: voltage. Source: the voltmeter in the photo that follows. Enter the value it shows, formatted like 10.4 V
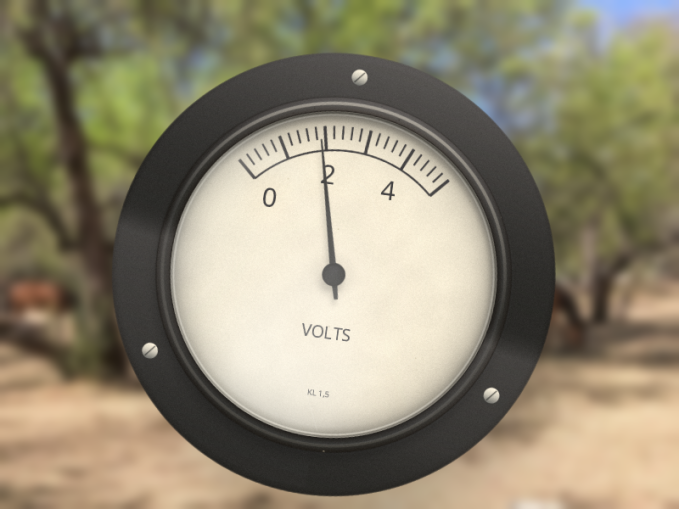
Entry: 1.9 V
